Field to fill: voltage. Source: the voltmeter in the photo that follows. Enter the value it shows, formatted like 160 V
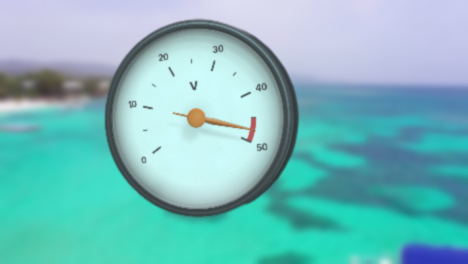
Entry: 47.5 V
